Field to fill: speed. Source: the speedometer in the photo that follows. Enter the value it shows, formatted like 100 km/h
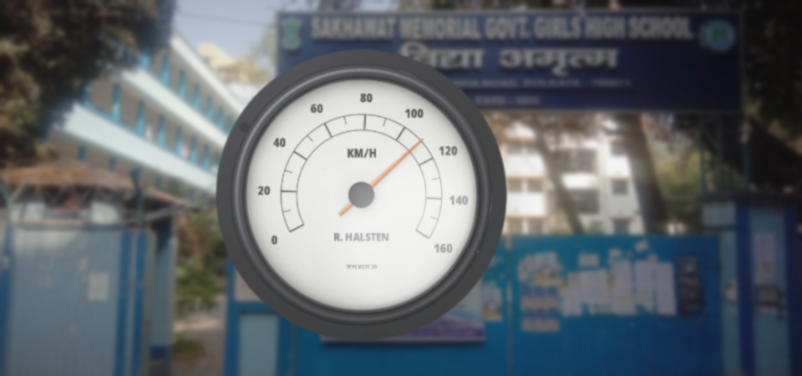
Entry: 110 km/h
